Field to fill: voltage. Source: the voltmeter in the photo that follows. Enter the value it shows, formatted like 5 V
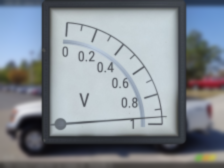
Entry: 0.95 V
